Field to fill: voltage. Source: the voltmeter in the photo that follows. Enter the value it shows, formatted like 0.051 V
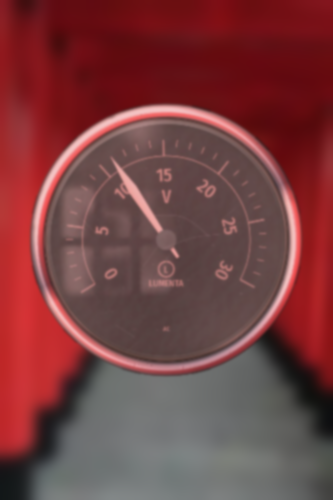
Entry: 11 V
